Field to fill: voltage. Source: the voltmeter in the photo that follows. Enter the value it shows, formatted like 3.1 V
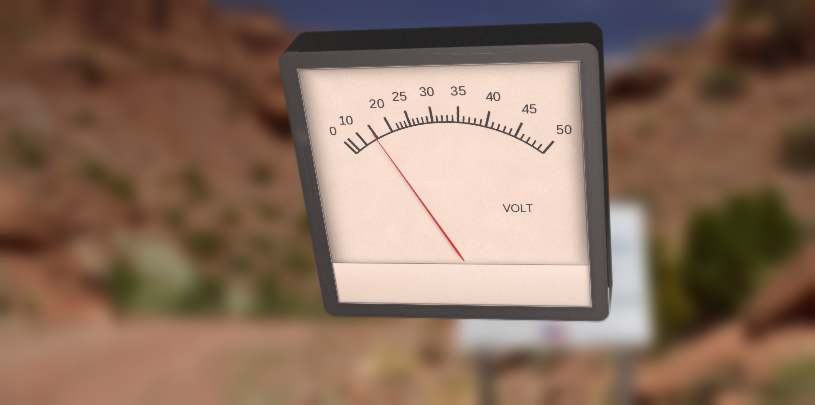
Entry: 15 V
